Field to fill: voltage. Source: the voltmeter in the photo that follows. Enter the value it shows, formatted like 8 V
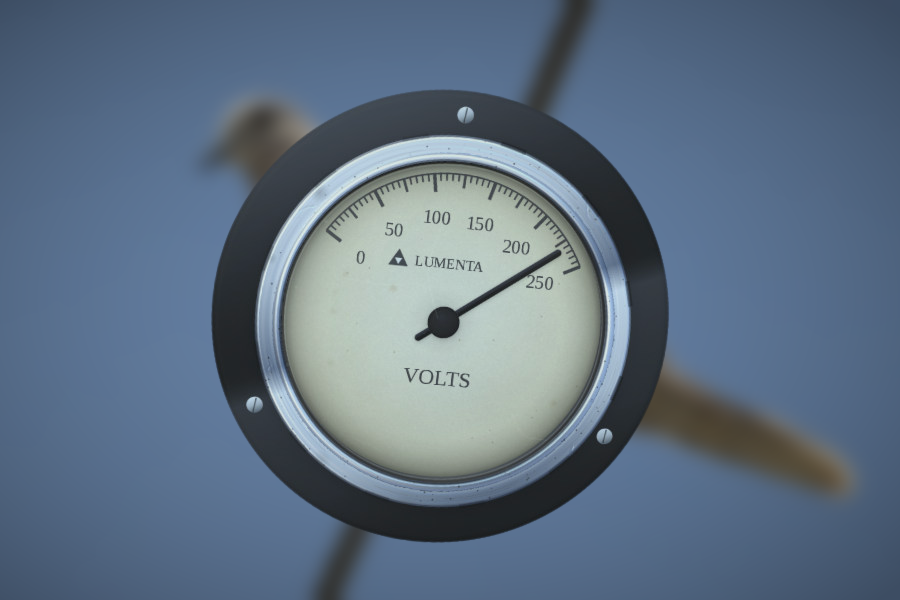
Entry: 230 V
